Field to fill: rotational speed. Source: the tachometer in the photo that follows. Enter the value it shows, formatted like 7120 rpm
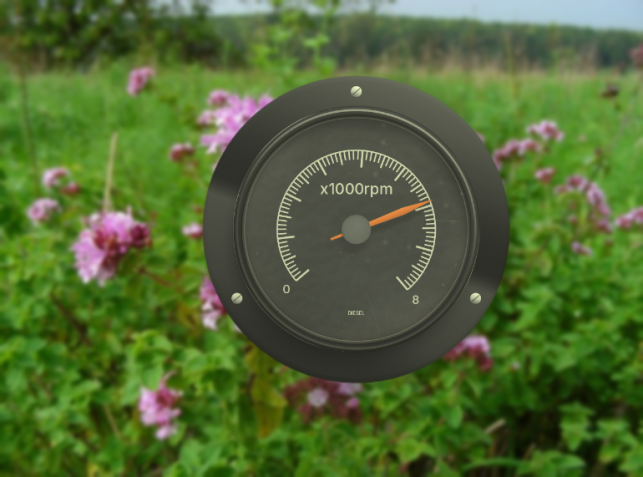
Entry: 5900 rpm
